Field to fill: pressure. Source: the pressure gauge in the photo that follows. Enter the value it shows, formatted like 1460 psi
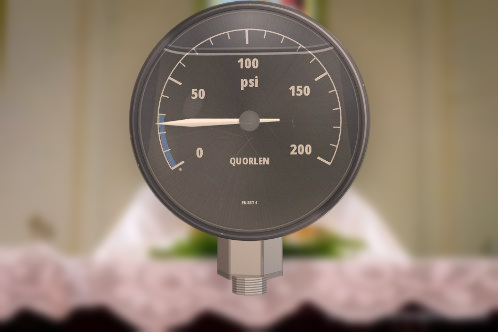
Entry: 25 psi
